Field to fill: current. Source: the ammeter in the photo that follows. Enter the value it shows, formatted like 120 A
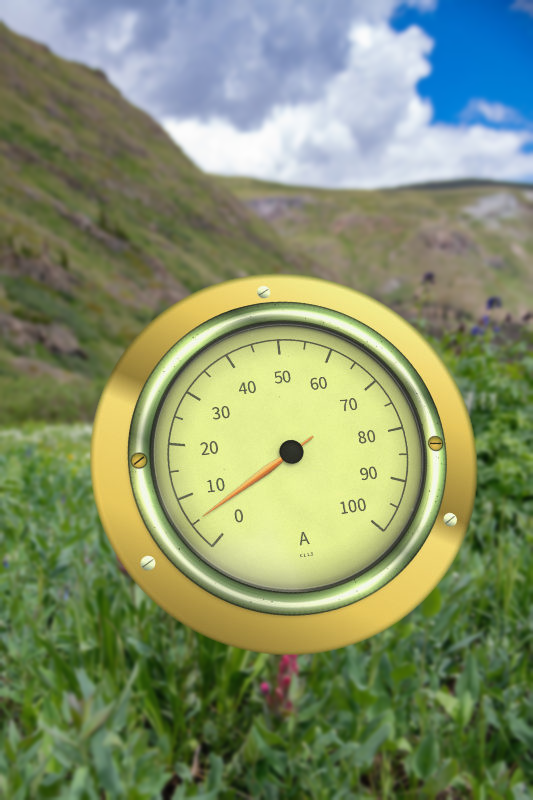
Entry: 5 A
